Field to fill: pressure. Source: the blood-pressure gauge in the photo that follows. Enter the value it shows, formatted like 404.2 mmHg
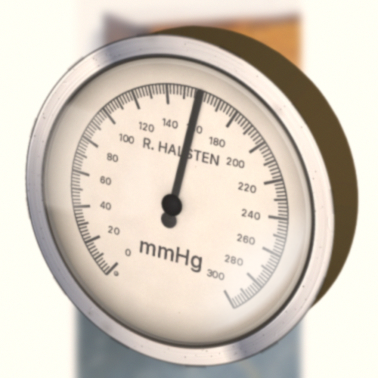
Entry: 160 mmHg
